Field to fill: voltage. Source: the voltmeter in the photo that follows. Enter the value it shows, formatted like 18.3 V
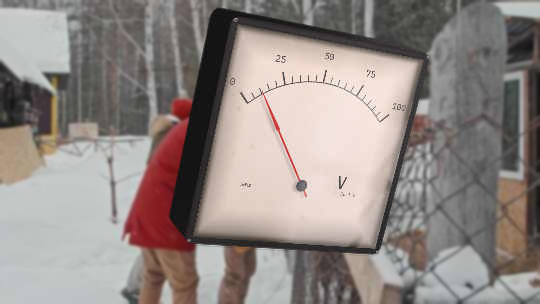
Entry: 10 V
